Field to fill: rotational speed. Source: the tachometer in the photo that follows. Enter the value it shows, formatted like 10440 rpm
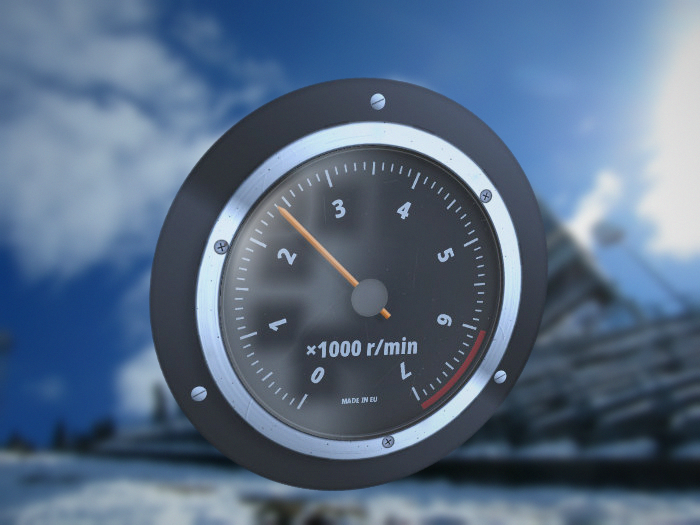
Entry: 2400 rpm
